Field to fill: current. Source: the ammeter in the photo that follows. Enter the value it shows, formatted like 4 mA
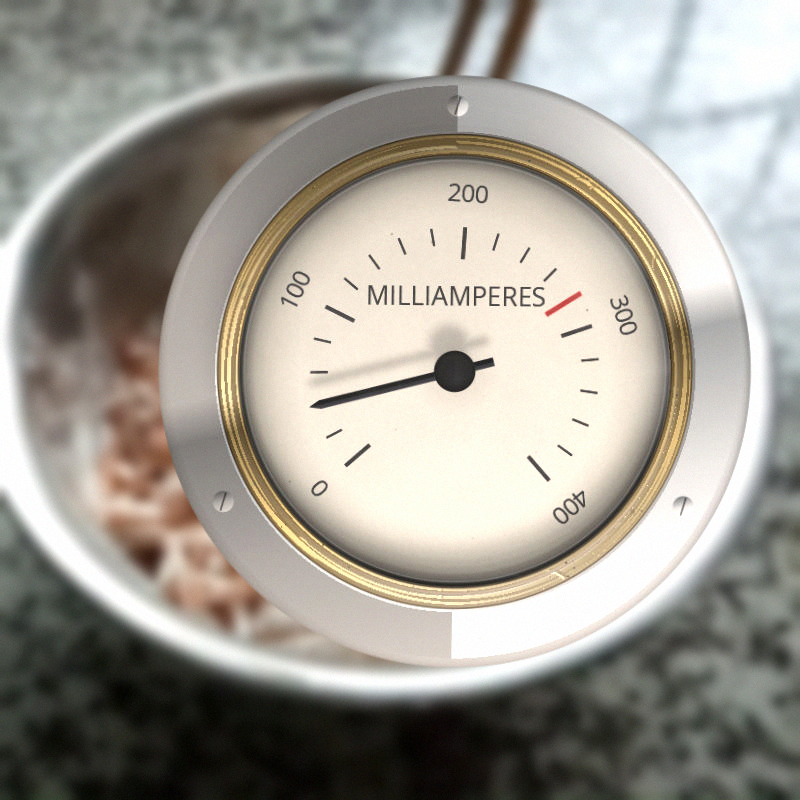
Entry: 40 mA
